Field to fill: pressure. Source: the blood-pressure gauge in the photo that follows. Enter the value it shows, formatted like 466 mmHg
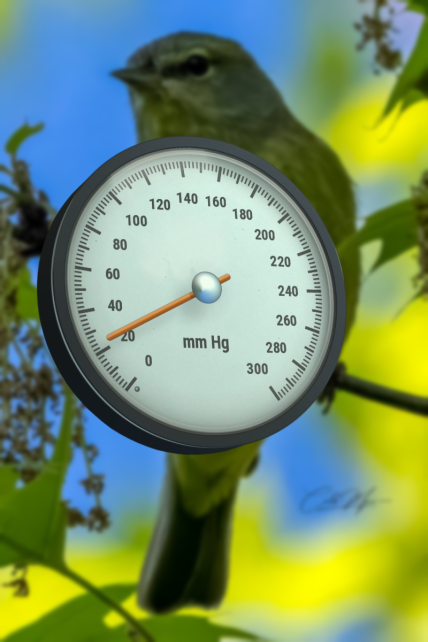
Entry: 24 mmHg
